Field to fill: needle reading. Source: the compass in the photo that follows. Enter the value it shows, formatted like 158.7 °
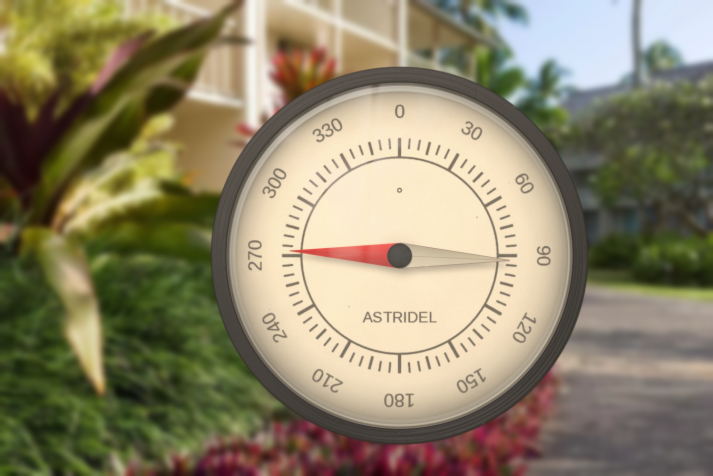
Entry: 272.5 °
